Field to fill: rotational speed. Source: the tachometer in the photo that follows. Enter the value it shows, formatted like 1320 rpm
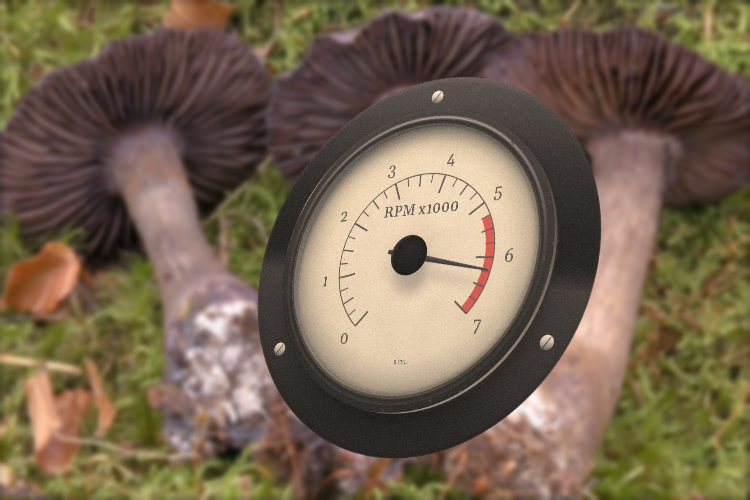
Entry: 6250 rpm
